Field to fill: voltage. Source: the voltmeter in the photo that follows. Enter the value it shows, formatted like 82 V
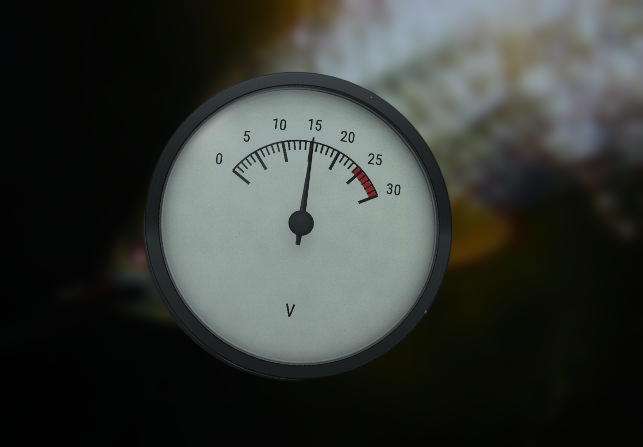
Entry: 15 V
